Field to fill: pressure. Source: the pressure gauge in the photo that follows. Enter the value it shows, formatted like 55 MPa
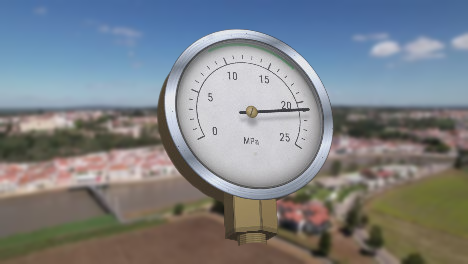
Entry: 21 MPa
